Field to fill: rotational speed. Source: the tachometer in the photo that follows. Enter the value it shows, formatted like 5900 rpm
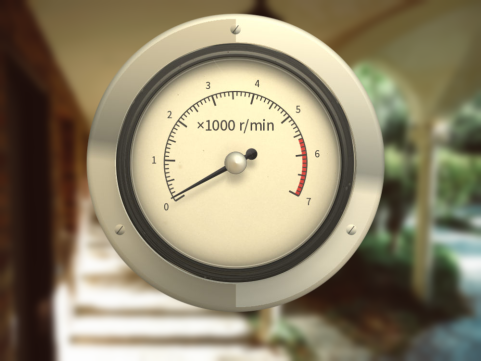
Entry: 100 rpm
